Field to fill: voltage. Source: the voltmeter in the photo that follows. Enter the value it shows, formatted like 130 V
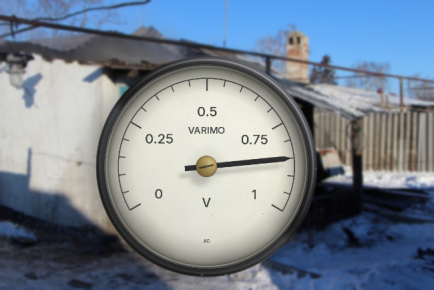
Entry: 0.85 V
